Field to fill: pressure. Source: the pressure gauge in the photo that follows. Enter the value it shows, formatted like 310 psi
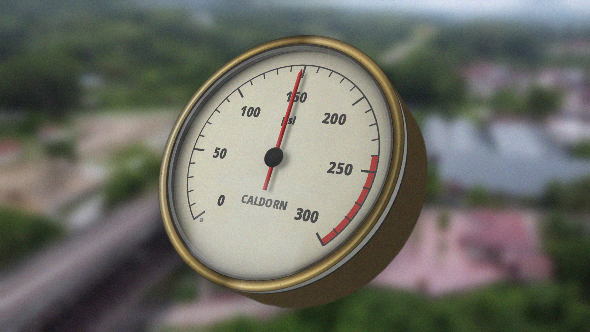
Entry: 150 psi
